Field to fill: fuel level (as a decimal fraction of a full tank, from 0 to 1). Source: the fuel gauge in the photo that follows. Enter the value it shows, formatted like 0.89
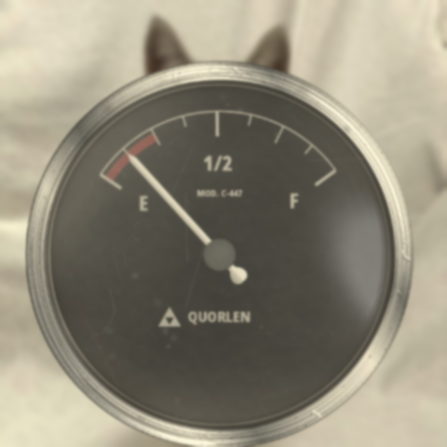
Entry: 0.125
